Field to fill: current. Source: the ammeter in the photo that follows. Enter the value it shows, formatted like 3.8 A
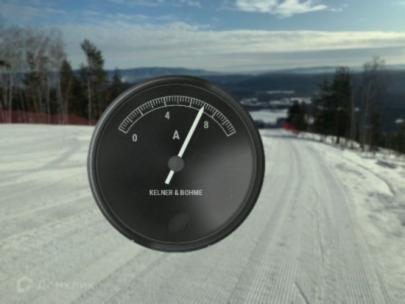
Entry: 7 A
